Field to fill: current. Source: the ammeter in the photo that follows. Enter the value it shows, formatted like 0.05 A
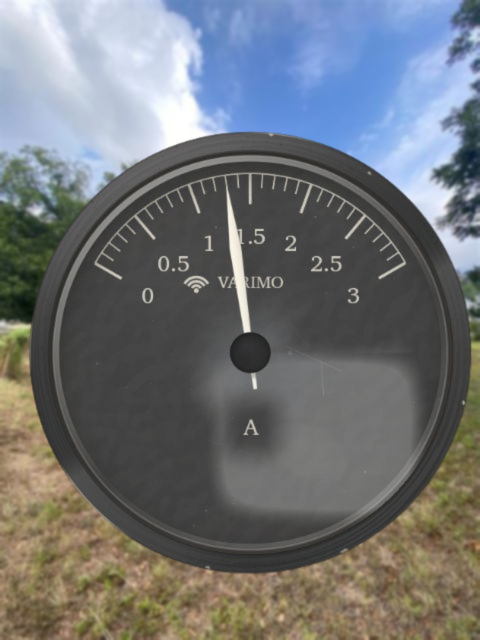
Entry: 1.3 A
